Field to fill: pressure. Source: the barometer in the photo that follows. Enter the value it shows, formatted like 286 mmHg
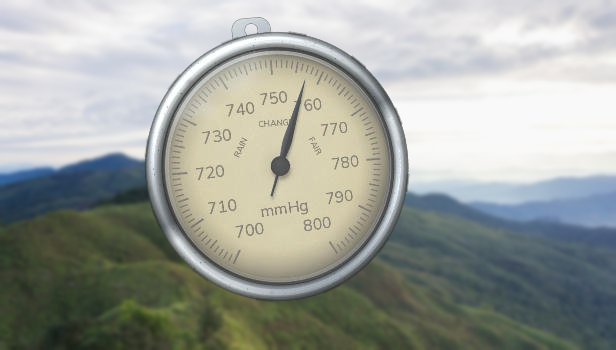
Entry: 757 mmHg
